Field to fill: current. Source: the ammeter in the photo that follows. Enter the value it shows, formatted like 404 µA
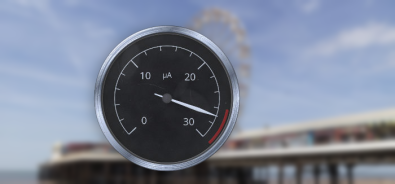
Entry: 27 µA
